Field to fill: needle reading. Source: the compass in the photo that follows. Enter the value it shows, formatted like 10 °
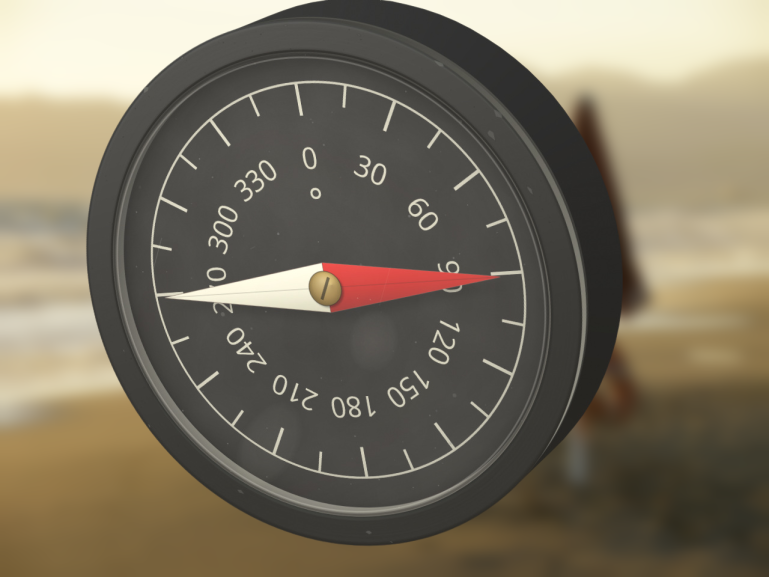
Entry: 90 °
